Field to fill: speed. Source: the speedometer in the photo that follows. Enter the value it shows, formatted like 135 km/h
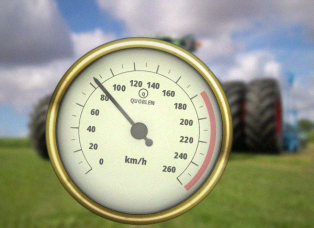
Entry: 85 km/h
